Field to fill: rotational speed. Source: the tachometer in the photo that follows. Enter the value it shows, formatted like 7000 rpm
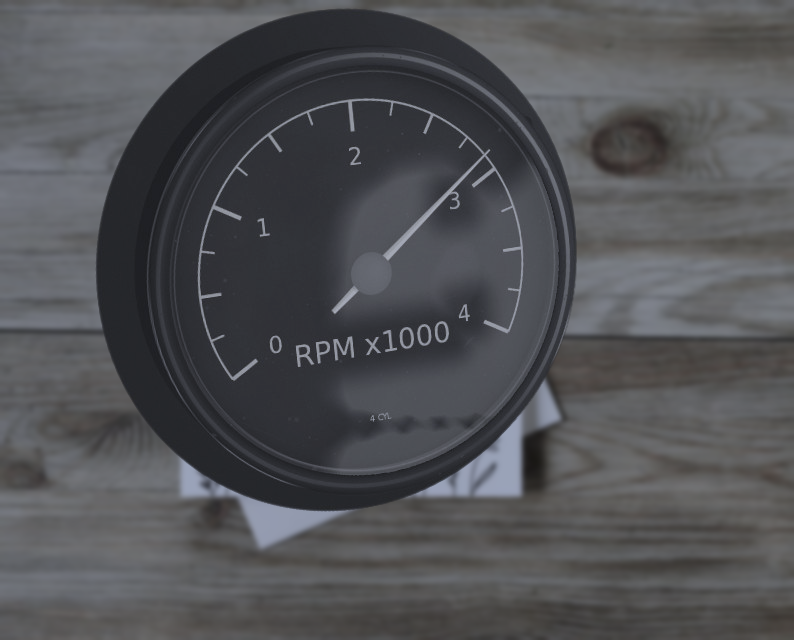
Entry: 2875 rpm
